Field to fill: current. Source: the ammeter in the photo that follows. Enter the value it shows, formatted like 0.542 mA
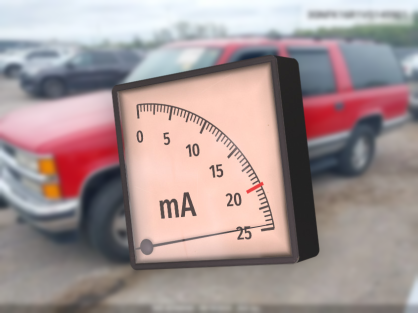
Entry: 24.5 mA
